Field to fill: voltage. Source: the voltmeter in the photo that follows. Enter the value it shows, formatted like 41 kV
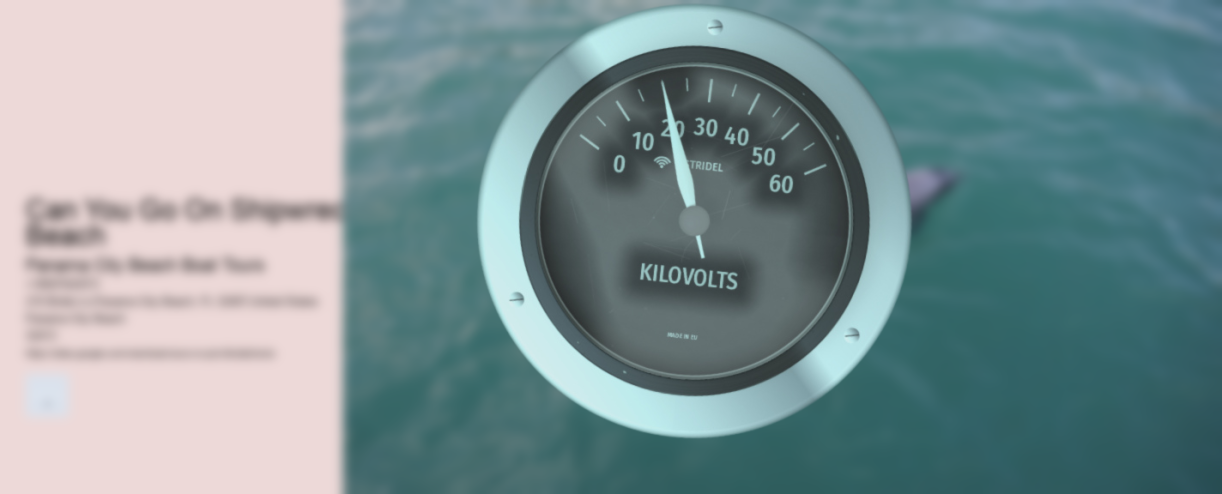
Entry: 20 kV
